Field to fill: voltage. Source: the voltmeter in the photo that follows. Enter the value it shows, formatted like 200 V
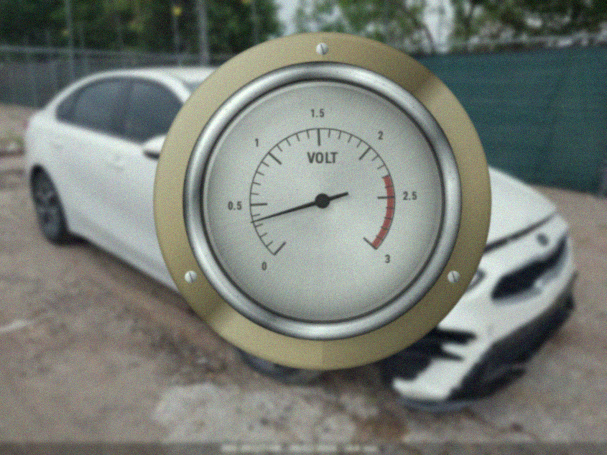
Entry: 0.35 V
